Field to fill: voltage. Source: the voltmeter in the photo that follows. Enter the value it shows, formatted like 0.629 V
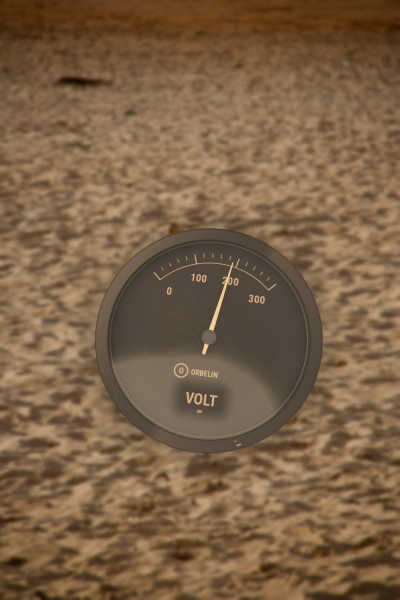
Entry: 190 V
